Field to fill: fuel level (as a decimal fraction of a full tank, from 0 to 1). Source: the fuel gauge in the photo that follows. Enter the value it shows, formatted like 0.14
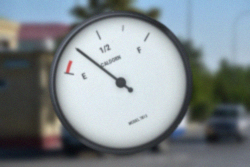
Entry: 0.25
